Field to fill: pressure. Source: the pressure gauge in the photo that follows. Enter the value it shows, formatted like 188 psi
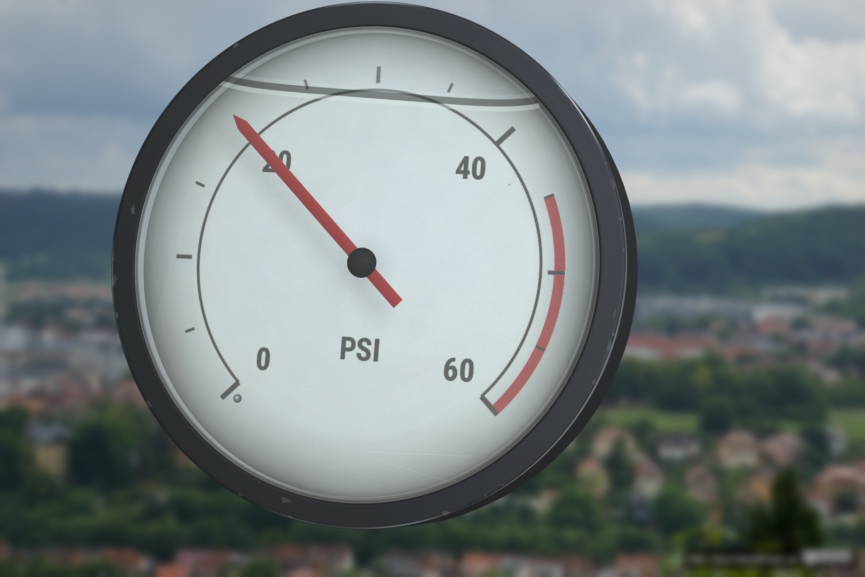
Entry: 20 psi
